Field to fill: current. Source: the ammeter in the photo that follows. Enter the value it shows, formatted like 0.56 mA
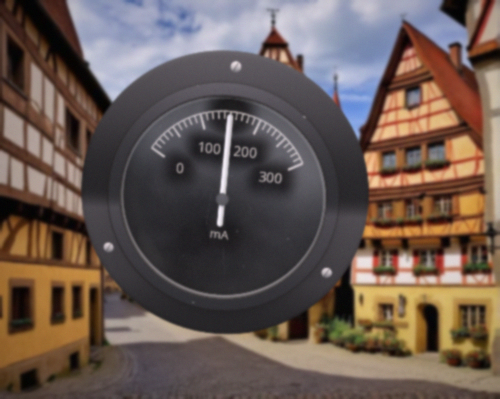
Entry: 150 mA
